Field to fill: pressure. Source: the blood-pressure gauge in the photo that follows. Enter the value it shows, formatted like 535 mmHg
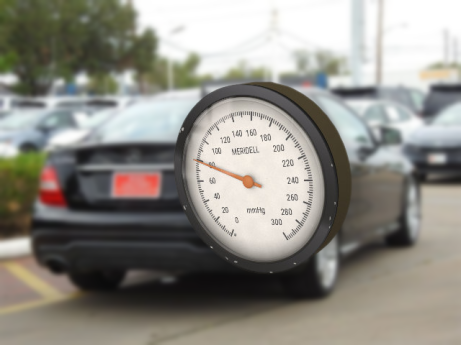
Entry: 80 mmHg
